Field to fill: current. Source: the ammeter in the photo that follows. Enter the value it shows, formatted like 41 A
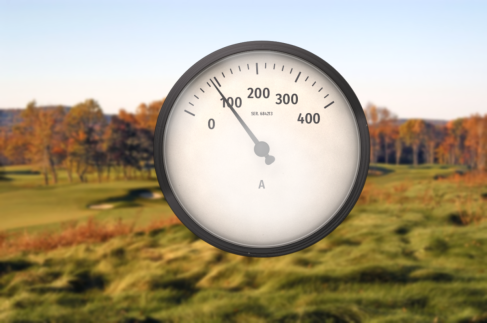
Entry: 90 A
